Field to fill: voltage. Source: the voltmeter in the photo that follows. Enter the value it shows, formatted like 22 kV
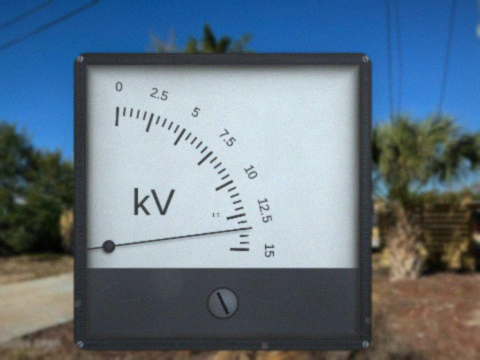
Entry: 13.5 kV
